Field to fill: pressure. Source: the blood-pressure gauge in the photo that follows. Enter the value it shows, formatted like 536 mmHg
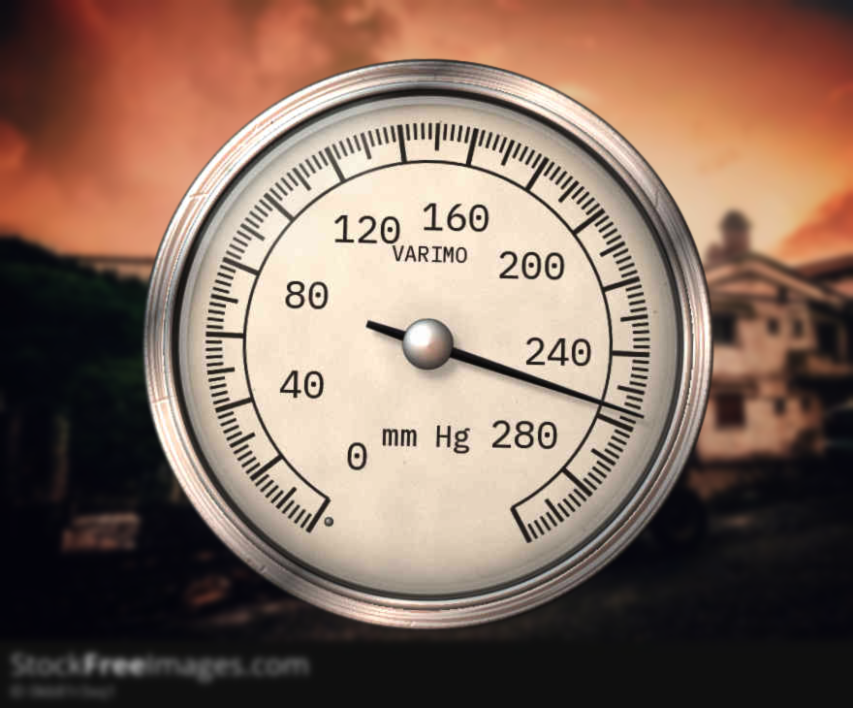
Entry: 256 mmHg
